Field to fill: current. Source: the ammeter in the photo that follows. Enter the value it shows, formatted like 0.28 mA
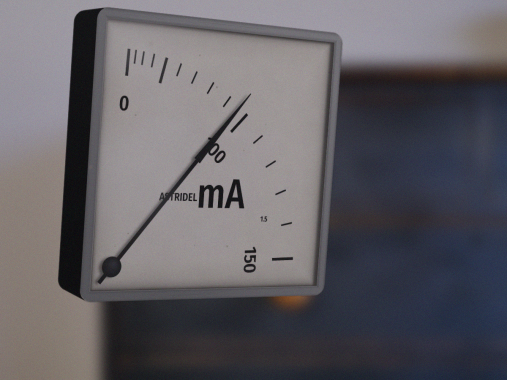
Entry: 95 mA
